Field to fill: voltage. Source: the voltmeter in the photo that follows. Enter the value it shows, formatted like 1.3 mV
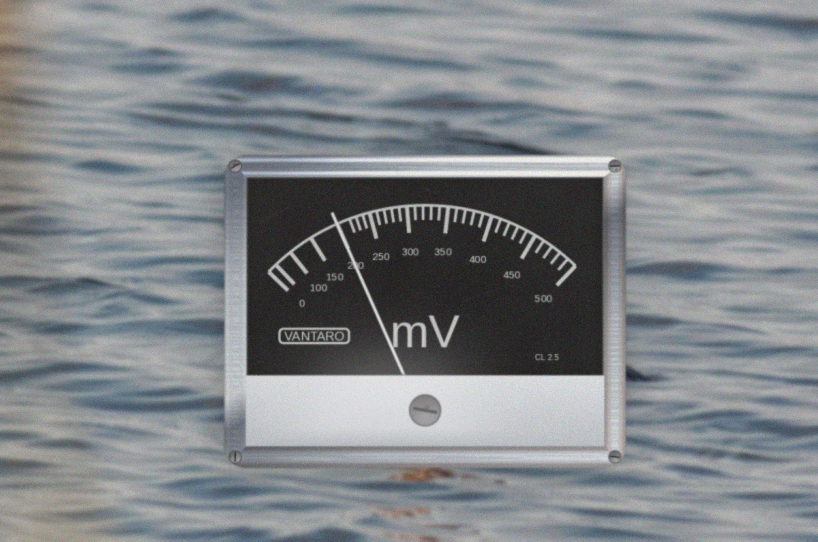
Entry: 200 mV
